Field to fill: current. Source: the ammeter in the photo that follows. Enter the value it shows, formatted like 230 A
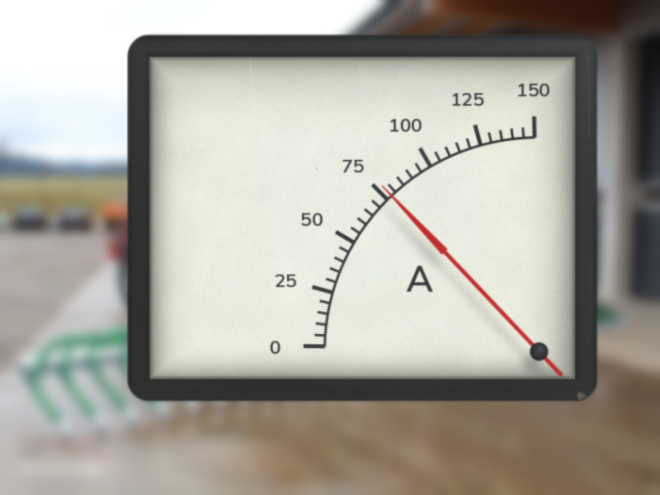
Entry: 77.5 A
